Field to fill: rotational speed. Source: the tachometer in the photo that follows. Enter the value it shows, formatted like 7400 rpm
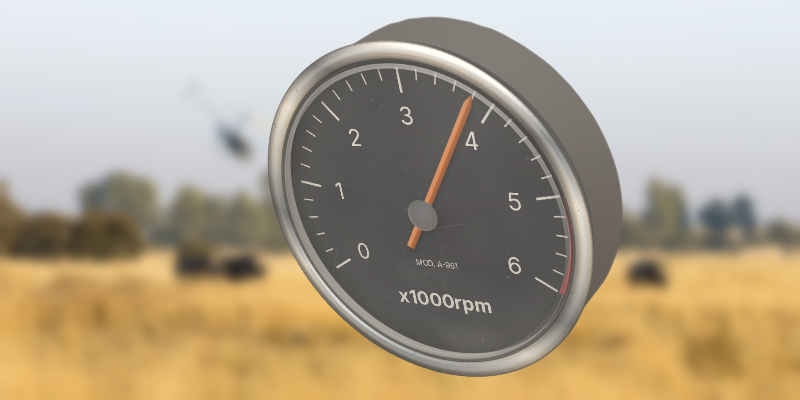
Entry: 3800 rpm
